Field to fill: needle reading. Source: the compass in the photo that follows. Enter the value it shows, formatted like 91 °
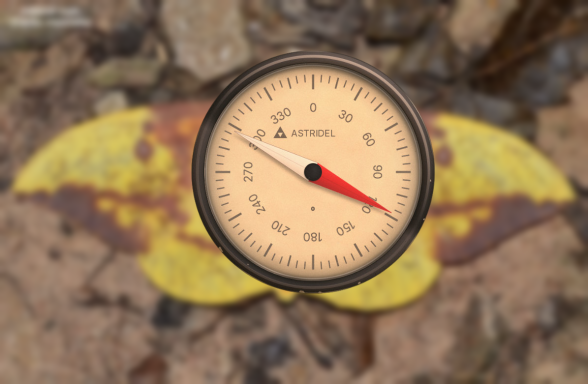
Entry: 117.5 °
